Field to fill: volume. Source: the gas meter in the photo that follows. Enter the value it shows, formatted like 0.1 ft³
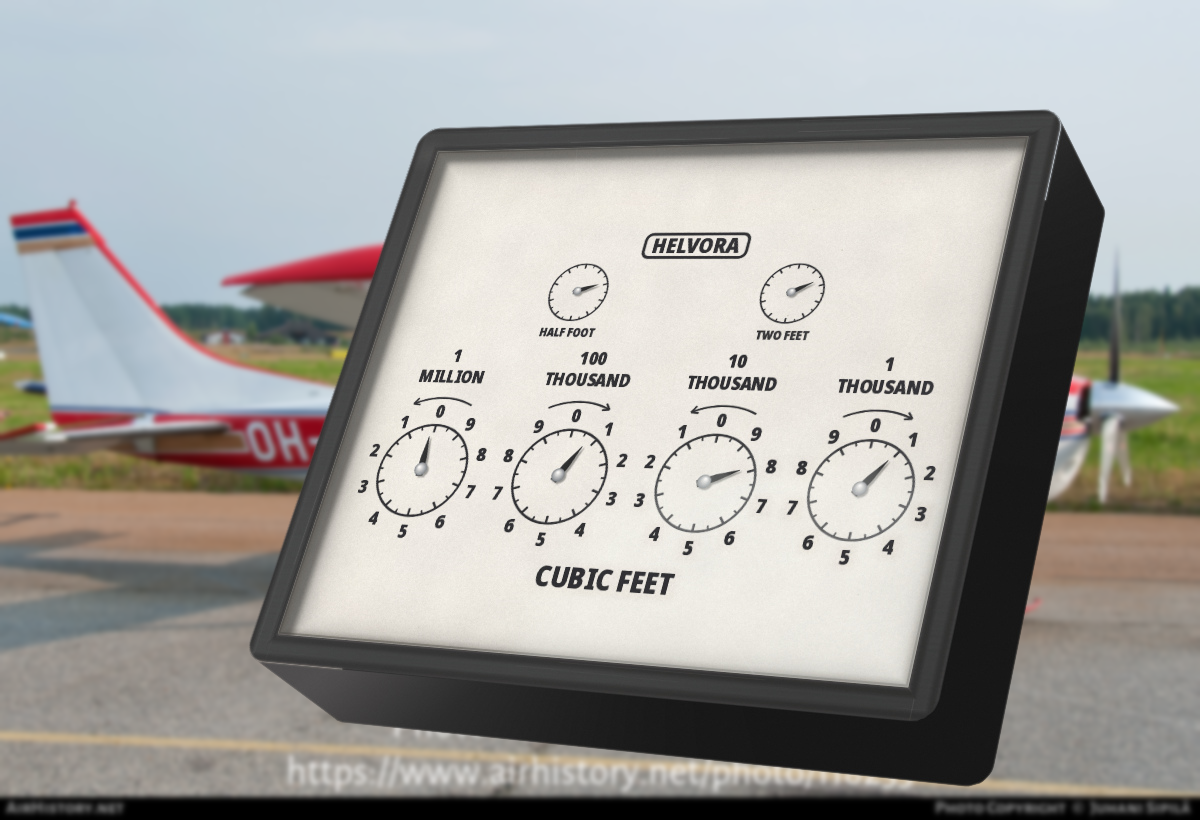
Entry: 8100 ft³
